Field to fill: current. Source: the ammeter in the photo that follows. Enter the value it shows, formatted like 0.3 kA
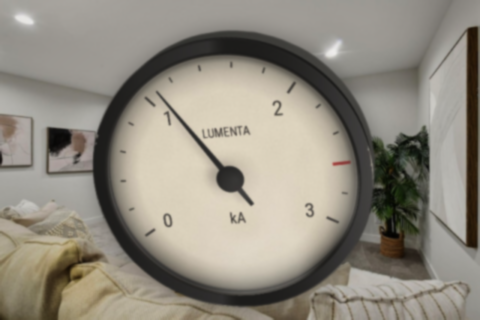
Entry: 1.1 kA
